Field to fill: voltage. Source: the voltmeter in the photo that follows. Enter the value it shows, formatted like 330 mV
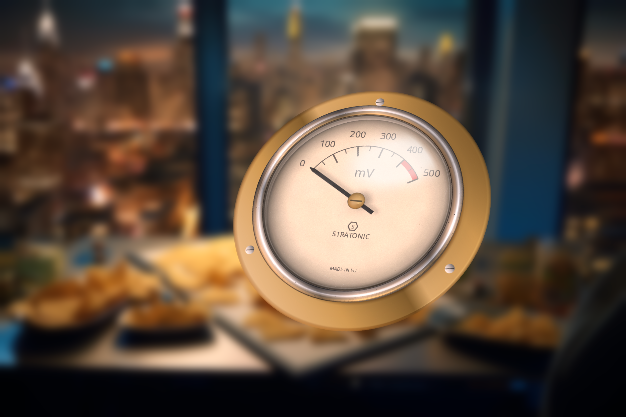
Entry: 0 mV
